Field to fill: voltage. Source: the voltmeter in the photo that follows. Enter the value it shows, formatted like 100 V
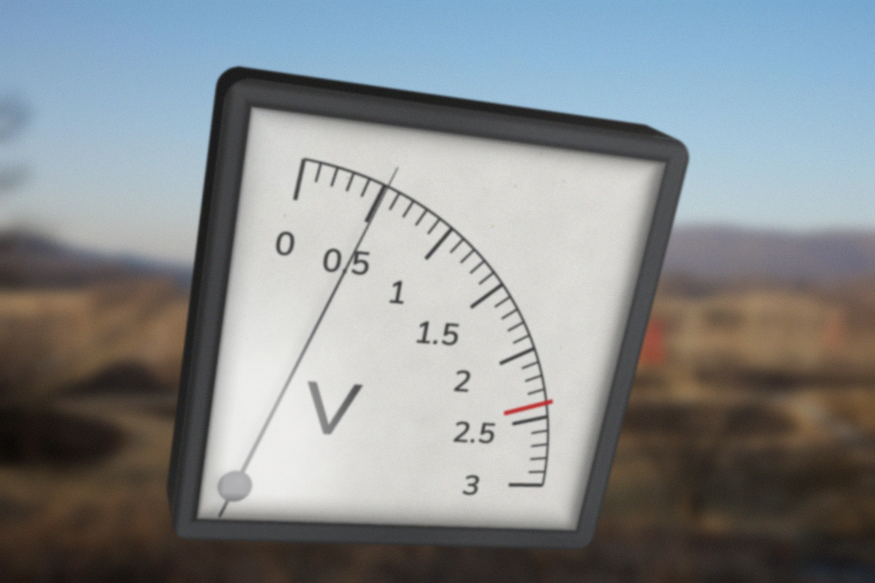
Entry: 0.5 V
